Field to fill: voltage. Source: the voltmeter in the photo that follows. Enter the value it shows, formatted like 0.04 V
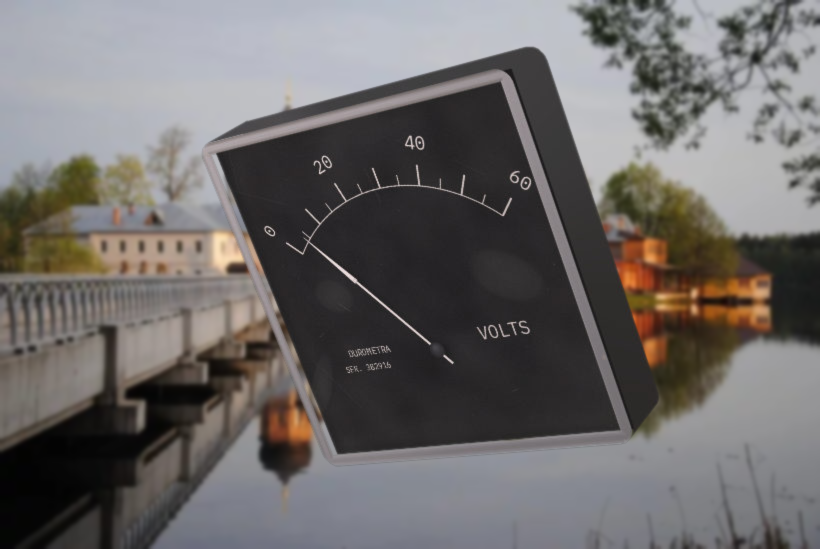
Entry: 5 V
